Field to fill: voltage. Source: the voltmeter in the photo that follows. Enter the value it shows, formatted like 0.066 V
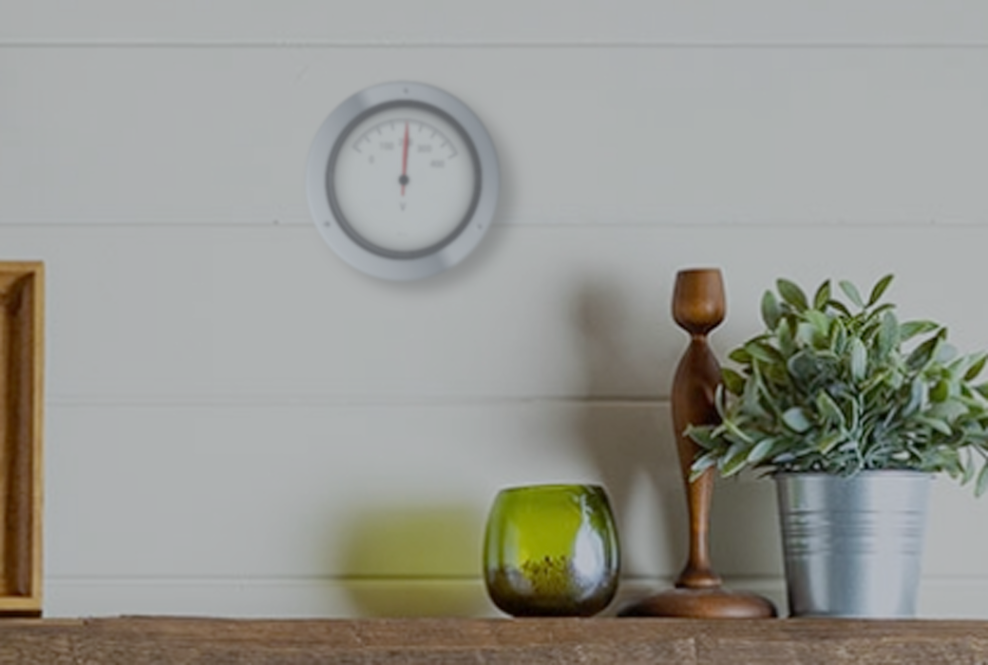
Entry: 200 V
